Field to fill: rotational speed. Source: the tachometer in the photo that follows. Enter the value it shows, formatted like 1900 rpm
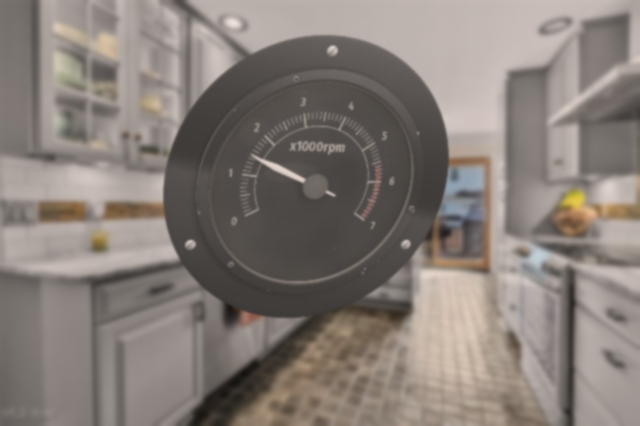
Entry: 1500 rpm
